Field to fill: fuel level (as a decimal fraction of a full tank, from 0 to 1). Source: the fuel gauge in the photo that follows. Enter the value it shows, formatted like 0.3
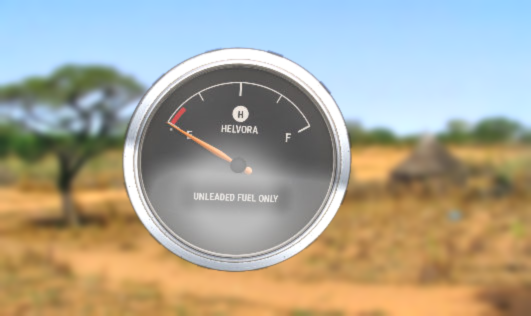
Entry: 0
